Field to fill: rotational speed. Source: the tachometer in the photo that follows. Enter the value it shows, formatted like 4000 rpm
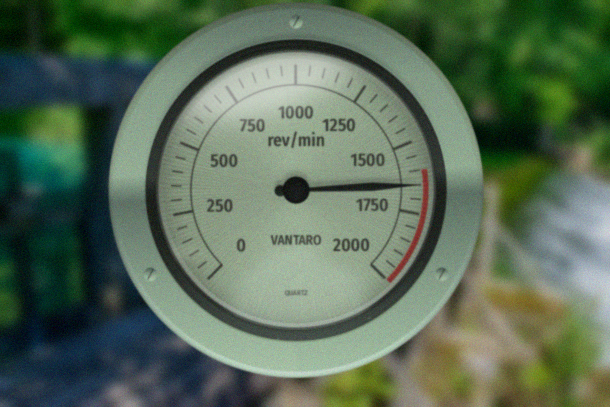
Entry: 1650 rpm
